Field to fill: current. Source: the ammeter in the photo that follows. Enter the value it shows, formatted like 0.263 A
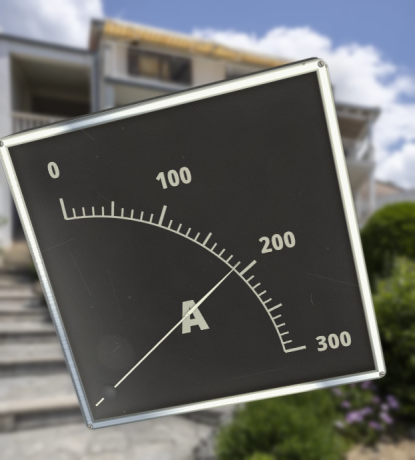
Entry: 190 A
